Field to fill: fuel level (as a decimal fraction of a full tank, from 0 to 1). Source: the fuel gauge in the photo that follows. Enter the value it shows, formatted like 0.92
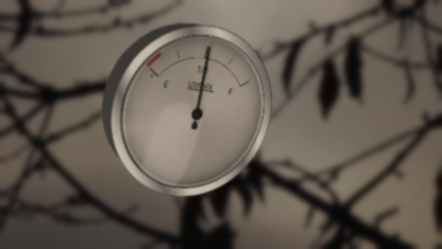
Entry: 0.5
